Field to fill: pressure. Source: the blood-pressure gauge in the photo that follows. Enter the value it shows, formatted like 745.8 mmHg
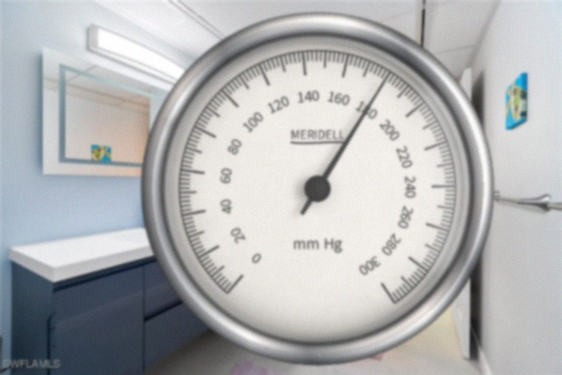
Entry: 180 mmHg
